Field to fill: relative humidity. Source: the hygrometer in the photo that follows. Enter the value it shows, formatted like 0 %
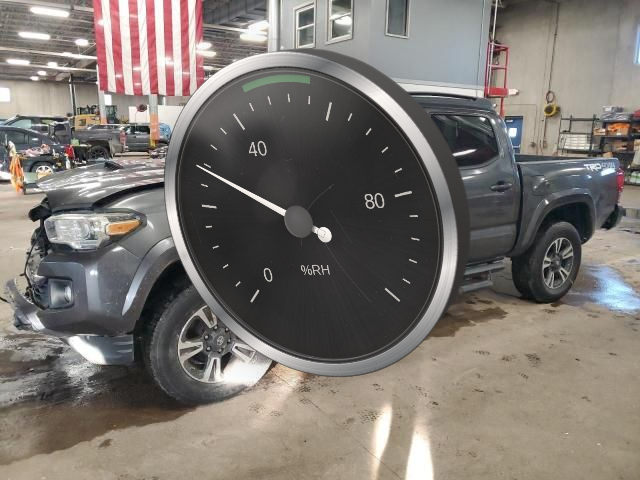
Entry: 28 %
